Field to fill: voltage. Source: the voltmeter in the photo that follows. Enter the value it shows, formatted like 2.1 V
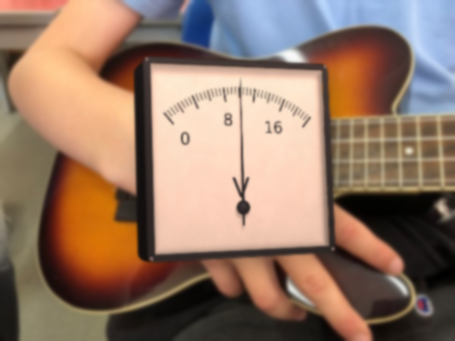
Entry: 10 V
